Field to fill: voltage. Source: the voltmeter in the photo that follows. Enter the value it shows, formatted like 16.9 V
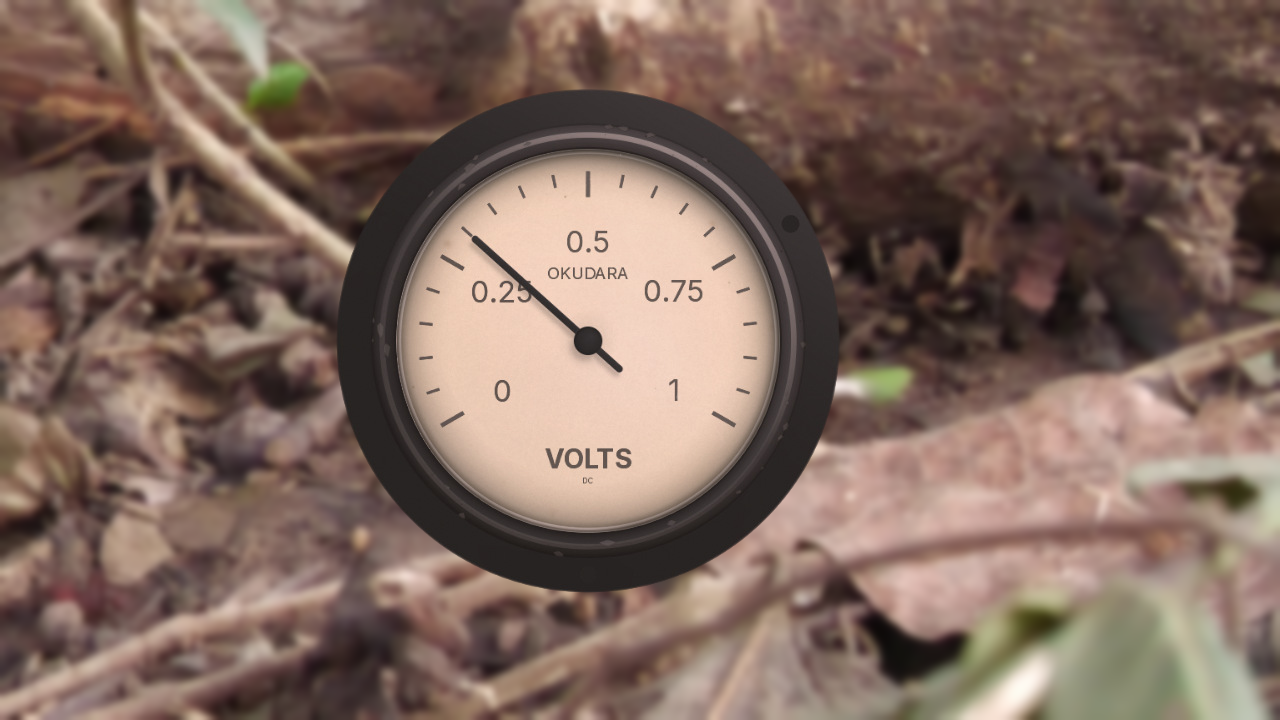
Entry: 0.3 V
